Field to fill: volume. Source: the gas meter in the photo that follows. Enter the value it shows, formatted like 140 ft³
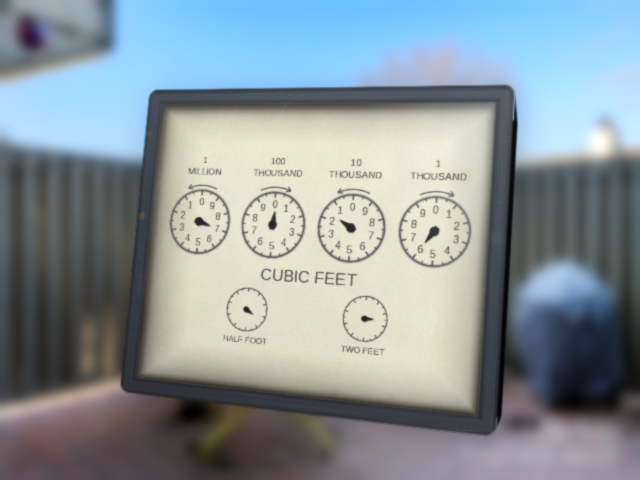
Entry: 701600 ft³
